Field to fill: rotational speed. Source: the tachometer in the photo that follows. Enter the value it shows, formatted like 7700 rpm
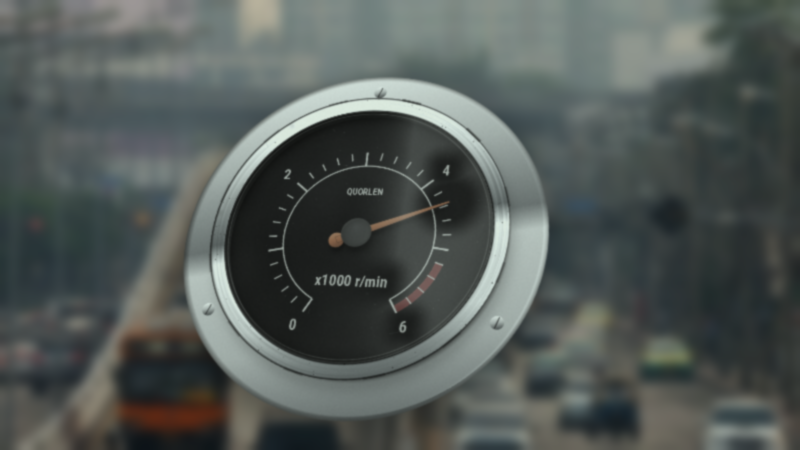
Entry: 4400 rpm
